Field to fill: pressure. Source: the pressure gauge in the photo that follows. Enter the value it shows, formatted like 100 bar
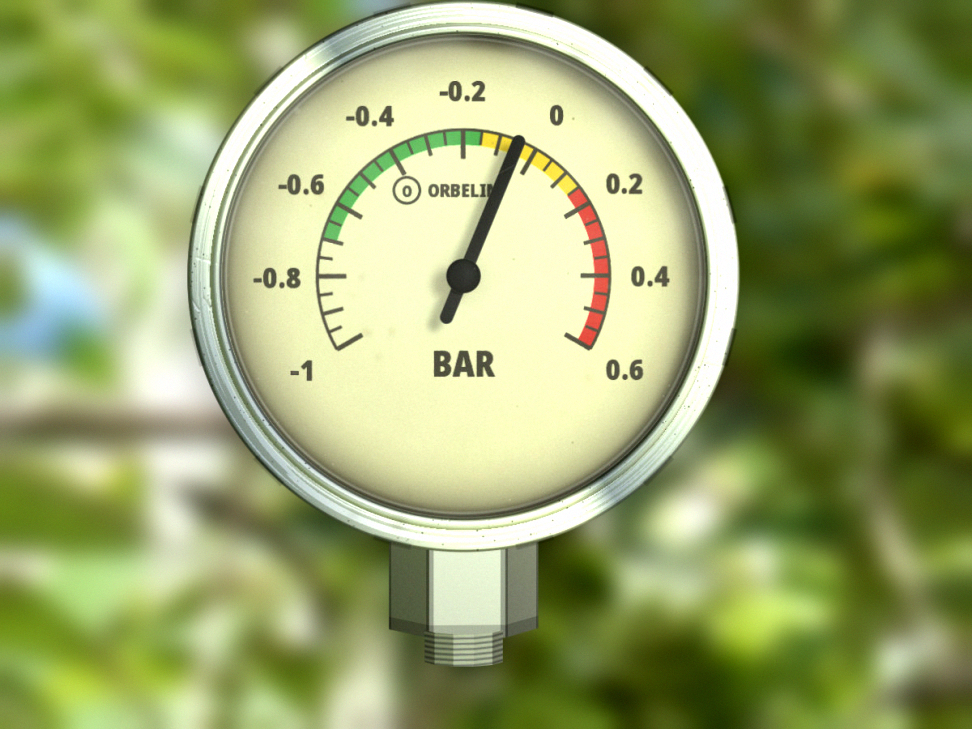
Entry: -0.05 bar
